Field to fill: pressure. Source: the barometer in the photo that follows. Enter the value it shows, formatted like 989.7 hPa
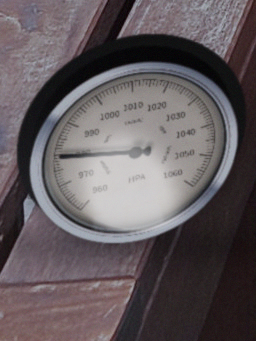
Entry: 980 hPa
